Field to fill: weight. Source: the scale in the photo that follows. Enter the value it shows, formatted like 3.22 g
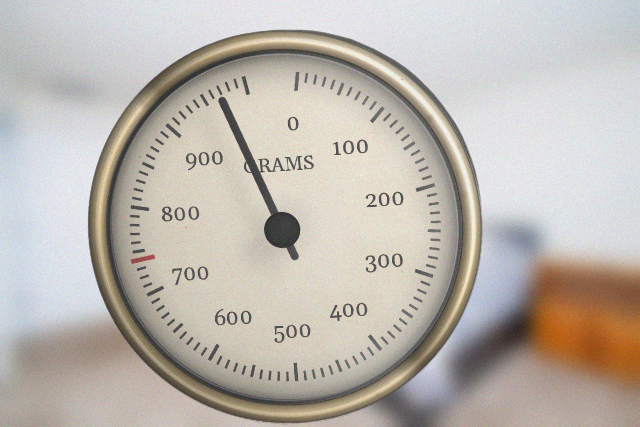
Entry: 970 g
